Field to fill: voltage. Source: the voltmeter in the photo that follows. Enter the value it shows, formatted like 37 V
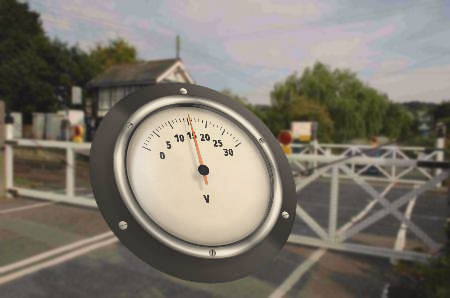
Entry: 15 V
